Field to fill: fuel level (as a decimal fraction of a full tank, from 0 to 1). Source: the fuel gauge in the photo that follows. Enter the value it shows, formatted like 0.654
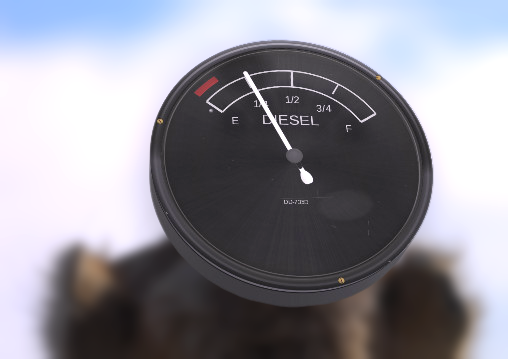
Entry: 0.25
